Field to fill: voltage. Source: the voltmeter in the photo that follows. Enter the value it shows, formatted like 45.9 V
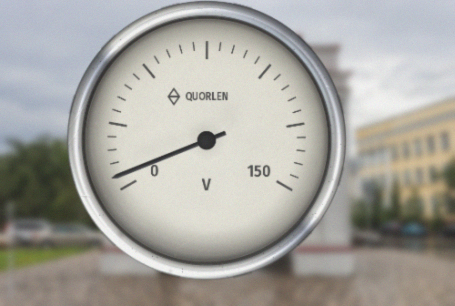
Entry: 5 V
